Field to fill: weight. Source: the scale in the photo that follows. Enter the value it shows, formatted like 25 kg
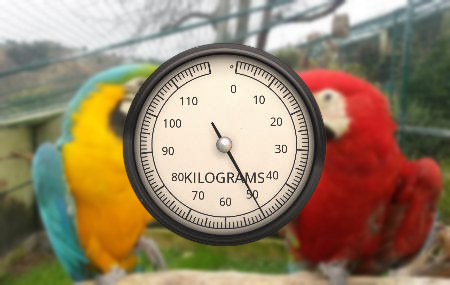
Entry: 50 kg
